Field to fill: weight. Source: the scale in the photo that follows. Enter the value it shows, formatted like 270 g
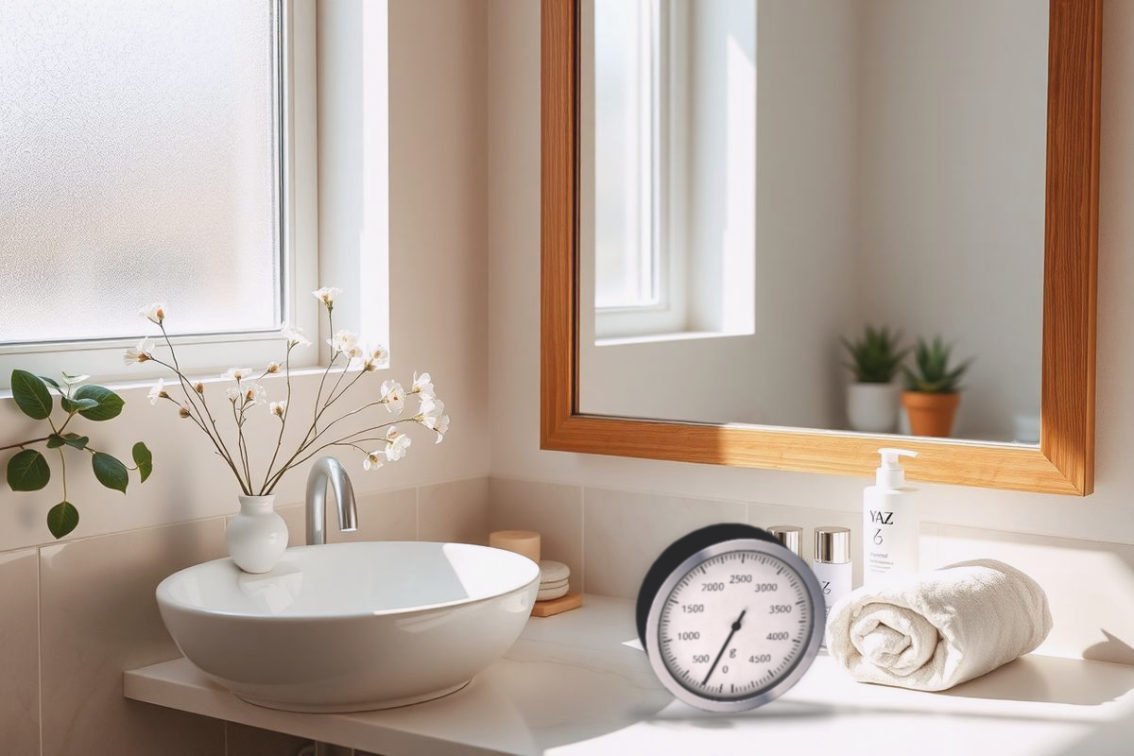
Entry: 250 g
